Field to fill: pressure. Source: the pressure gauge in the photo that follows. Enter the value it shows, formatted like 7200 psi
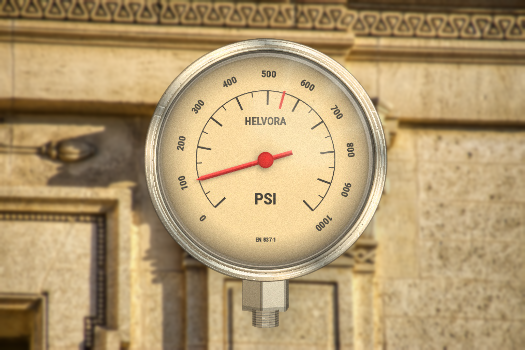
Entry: 100 psi
